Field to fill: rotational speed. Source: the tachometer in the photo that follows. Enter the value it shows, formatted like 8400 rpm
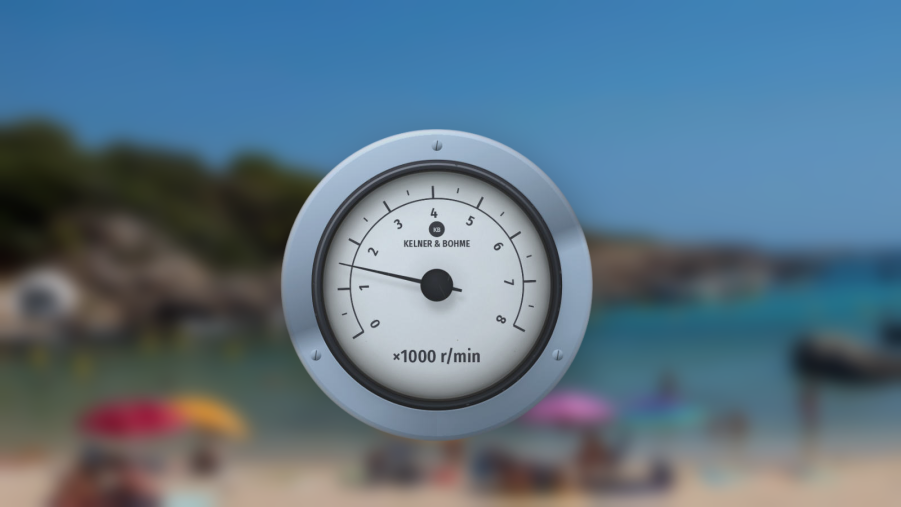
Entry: 1500 rpm
